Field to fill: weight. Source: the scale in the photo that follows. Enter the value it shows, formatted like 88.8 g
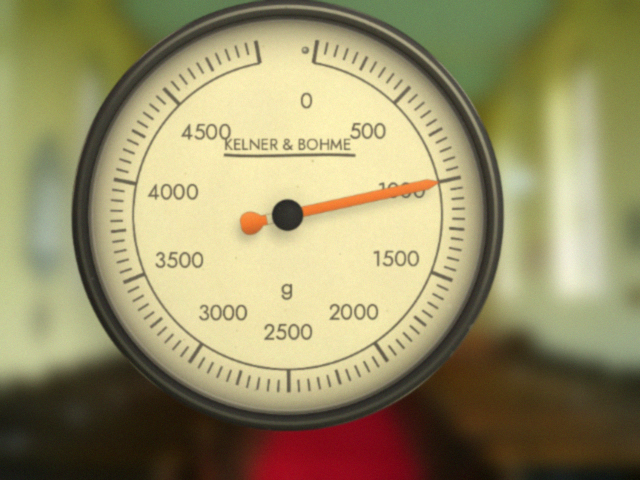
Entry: 1000 g
